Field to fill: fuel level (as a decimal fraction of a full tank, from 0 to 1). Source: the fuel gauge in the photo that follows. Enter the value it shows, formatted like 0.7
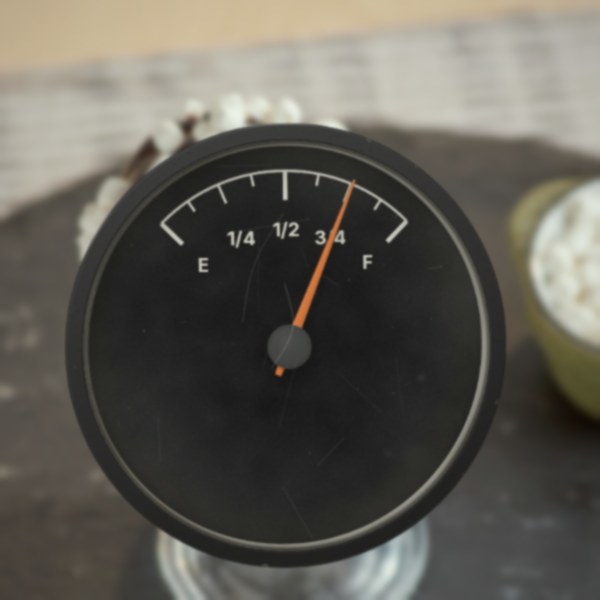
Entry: 0.75
